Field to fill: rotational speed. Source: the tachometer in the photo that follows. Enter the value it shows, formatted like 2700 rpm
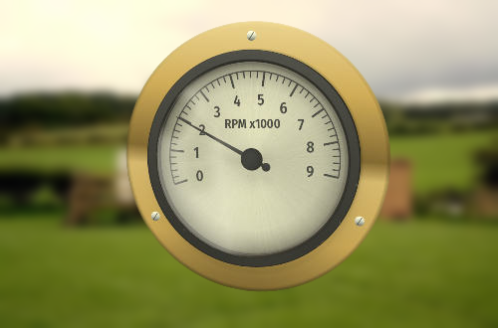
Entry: 2000 rpm
